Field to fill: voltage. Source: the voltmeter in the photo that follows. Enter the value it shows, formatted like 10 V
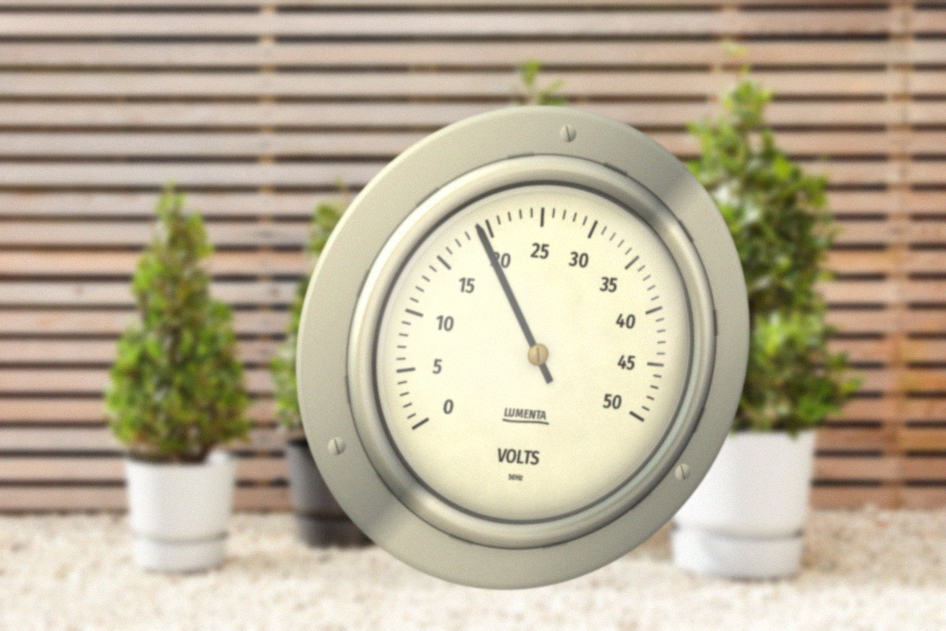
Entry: 19 V
